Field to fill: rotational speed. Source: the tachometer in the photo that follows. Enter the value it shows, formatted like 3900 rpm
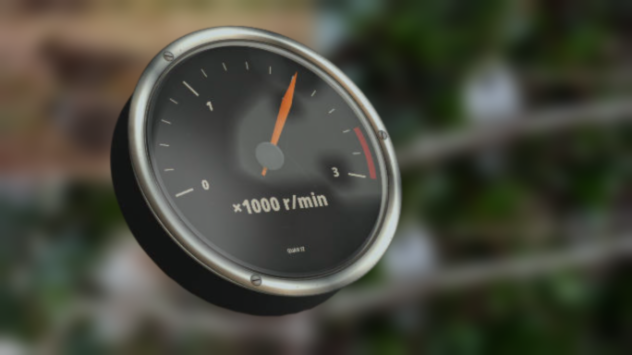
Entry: 2000 rpm
